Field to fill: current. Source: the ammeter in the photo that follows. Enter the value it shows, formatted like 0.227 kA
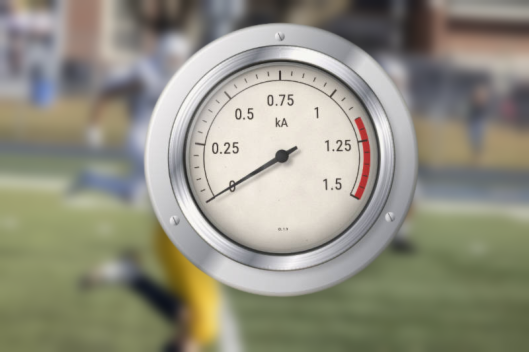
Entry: 0 kA
